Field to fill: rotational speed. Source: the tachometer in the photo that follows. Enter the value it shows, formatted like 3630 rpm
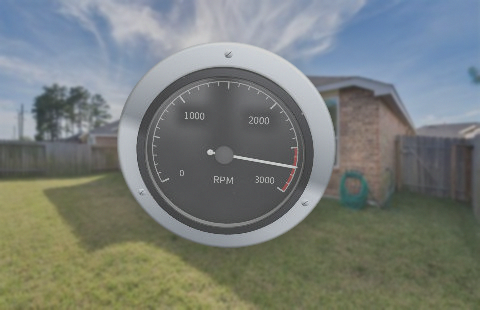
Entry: 2700 rpm
